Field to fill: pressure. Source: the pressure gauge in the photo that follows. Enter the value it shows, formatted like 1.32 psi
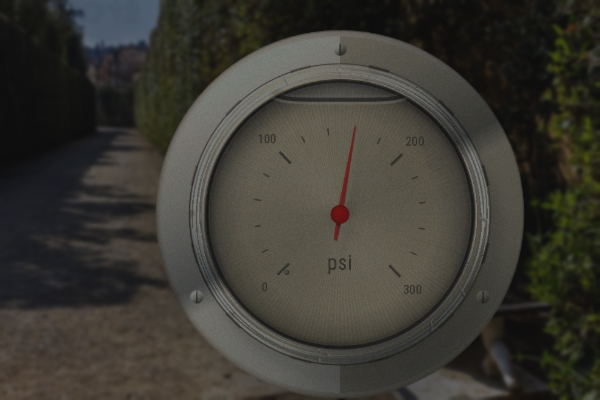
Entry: 160 psi
